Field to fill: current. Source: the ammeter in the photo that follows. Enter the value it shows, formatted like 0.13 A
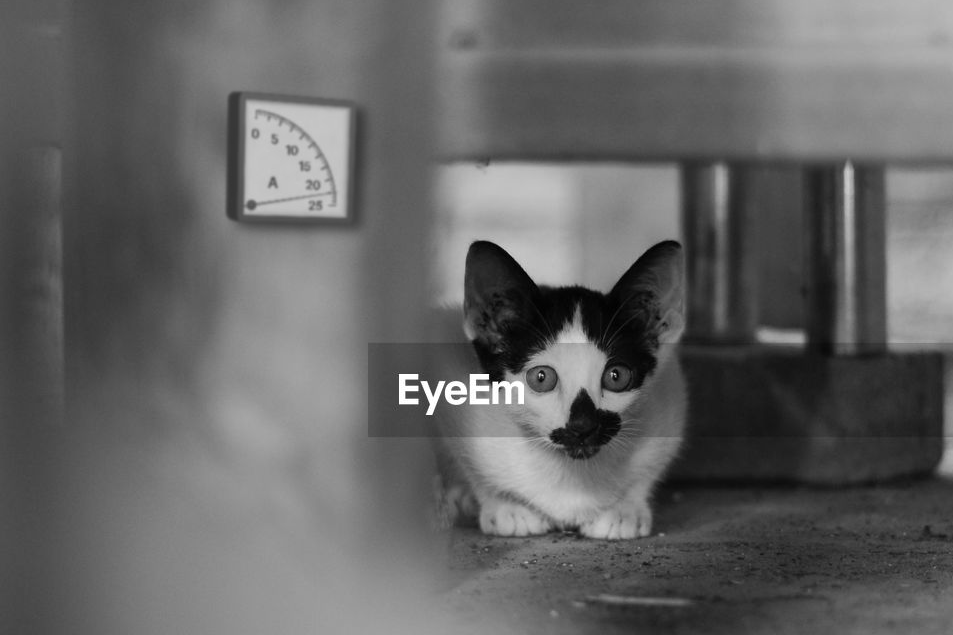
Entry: 22.5 A
